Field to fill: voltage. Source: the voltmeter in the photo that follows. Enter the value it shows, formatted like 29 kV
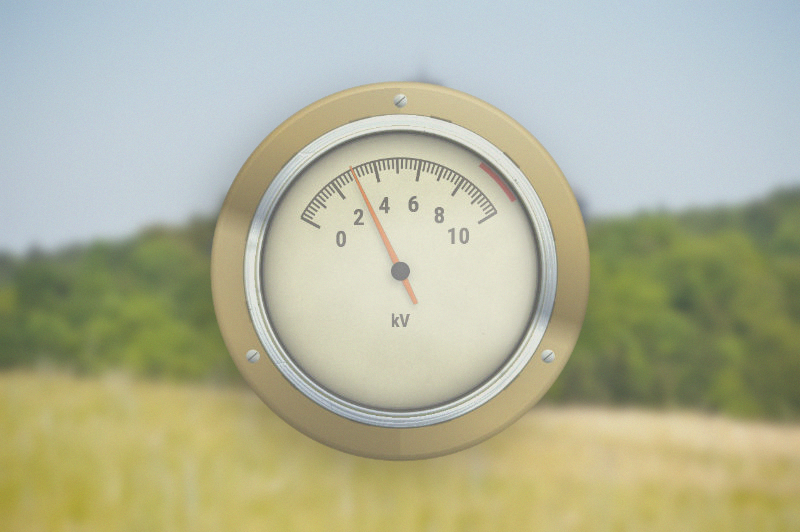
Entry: 3 kV
